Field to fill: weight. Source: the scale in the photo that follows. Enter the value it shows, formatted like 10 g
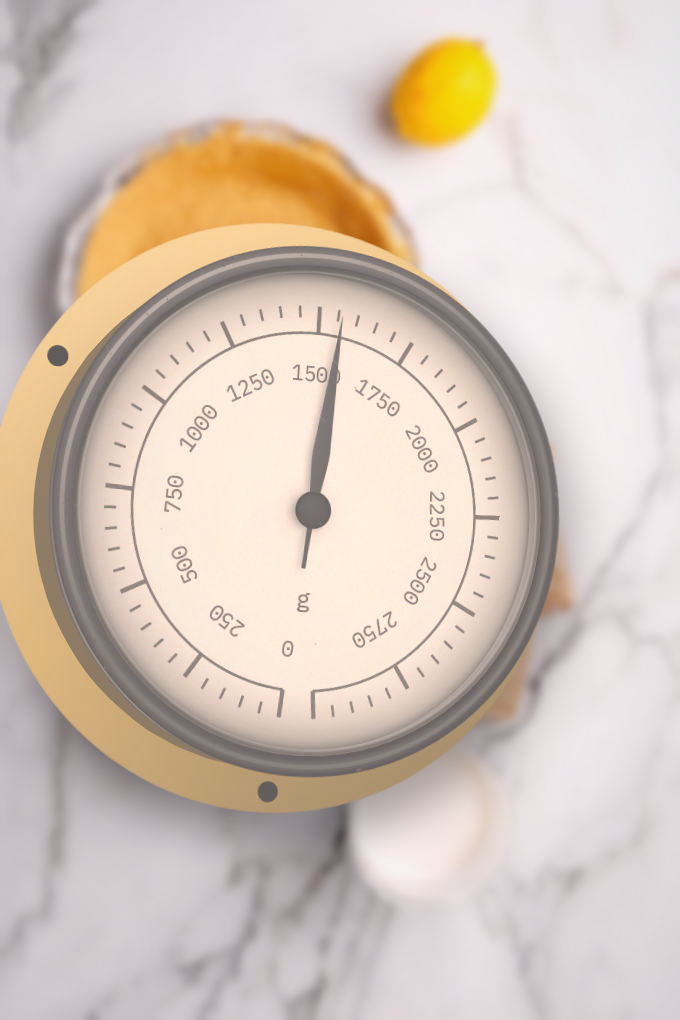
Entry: 1550 g
